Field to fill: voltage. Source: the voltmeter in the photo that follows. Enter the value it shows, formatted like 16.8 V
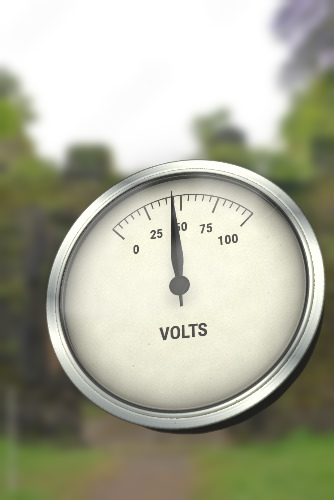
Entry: 45 V
